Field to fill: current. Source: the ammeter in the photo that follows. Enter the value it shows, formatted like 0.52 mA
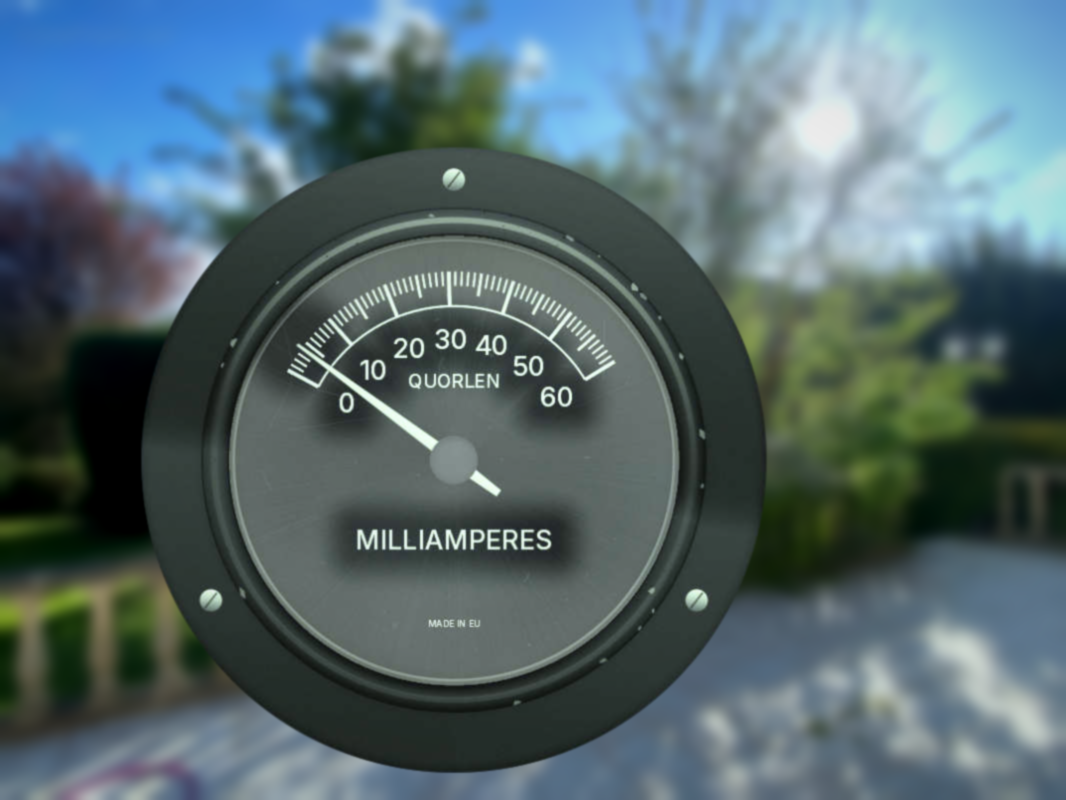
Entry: 4 mA
